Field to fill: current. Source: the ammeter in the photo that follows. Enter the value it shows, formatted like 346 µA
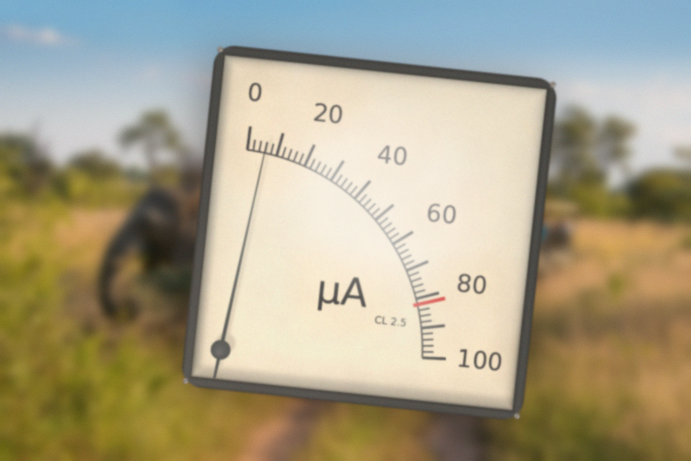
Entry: 6 µA
